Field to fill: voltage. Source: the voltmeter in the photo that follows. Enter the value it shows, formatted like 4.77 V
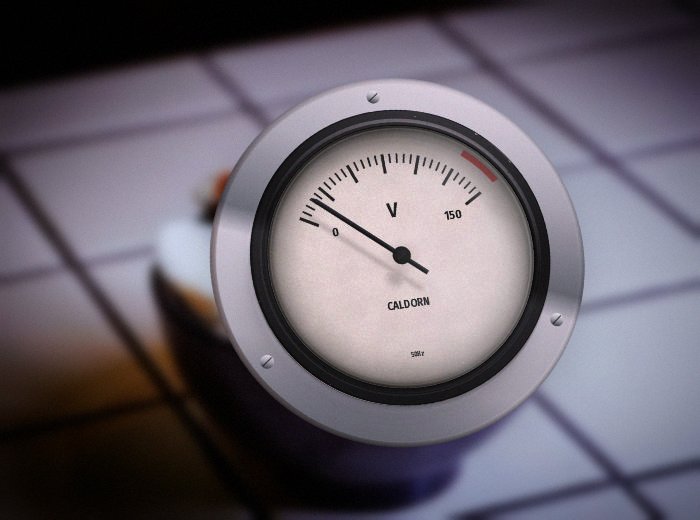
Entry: 15 V
